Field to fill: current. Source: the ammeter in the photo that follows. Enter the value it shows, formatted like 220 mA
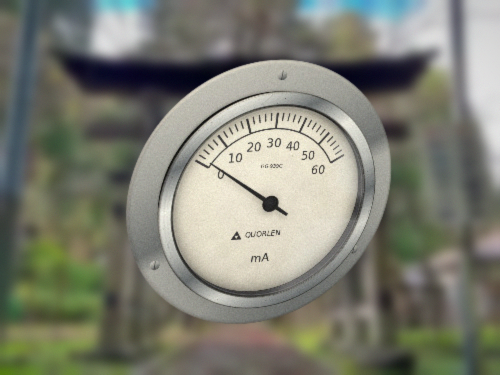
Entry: 2 mA
